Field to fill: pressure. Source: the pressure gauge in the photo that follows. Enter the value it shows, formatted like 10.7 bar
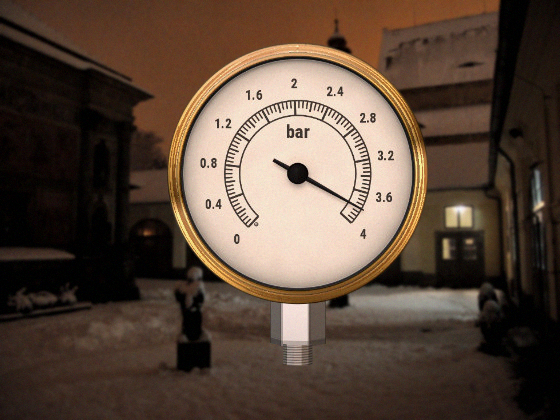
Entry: 3.8 bar
